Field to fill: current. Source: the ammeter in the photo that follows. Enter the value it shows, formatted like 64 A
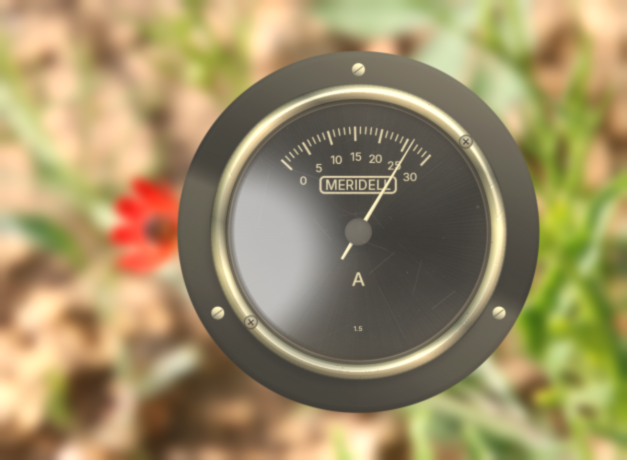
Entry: 26 A
